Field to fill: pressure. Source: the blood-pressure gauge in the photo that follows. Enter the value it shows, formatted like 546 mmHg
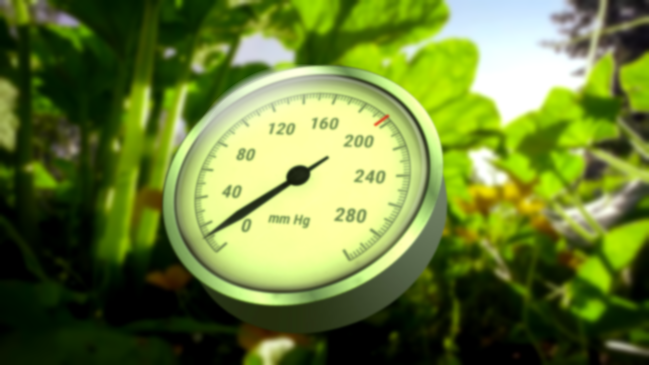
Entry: 10 mmHg
